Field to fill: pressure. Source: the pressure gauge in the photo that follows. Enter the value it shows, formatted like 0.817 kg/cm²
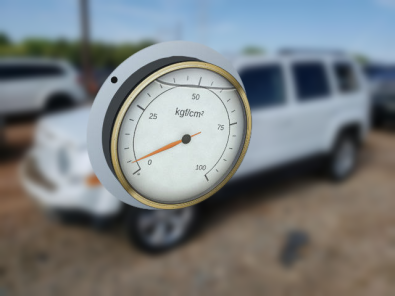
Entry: 5 kg/cm²
